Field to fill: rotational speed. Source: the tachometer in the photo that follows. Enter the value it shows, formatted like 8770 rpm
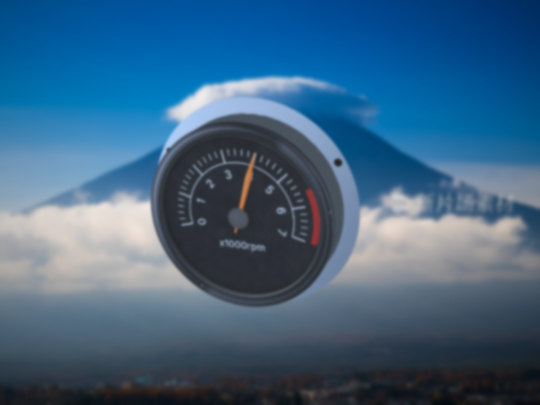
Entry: 4000 rpm
